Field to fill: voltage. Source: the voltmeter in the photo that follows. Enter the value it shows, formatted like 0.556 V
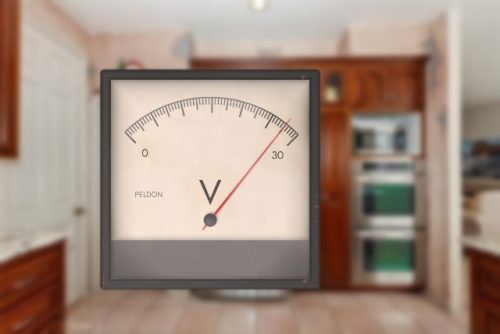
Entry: 27.5 V
